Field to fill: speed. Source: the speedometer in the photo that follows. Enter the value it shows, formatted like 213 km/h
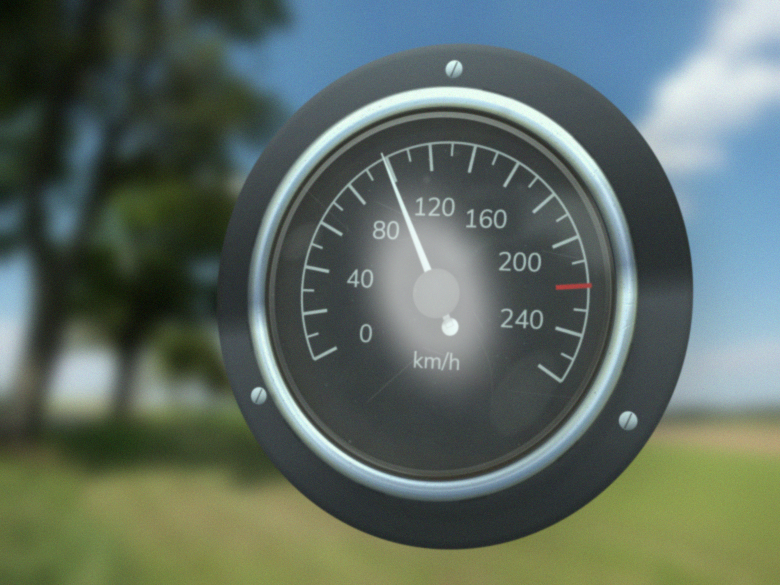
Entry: 100 km/h
